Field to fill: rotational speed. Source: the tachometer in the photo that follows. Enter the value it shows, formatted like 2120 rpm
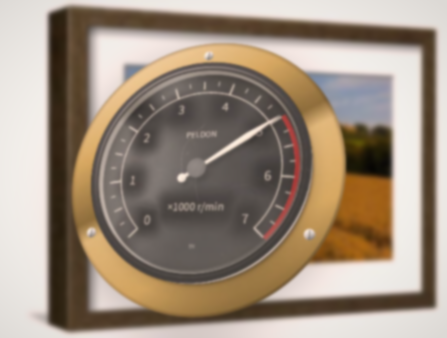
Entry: 5000 rpm
